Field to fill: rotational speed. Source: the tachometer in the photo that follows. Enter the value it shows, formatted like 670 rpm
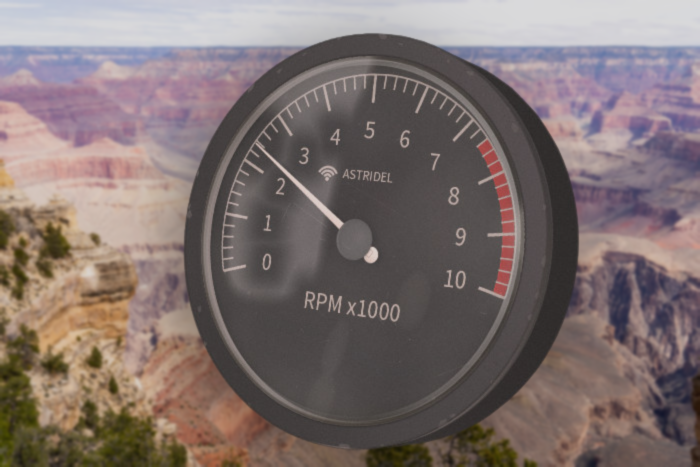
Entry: 2400 rpm
